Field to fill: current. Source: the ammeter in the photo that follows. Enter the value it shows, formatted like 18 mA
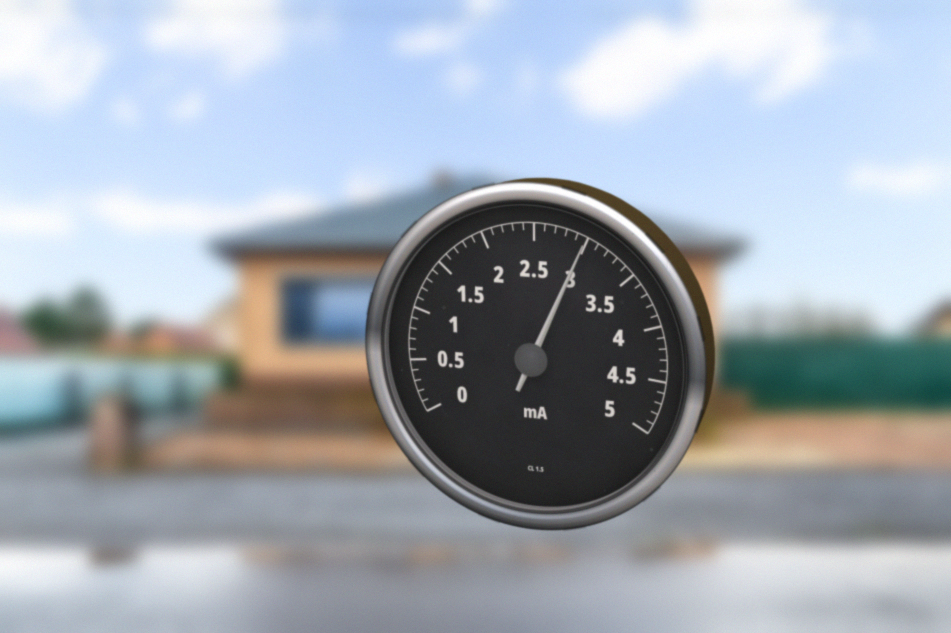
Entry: 3 mA
